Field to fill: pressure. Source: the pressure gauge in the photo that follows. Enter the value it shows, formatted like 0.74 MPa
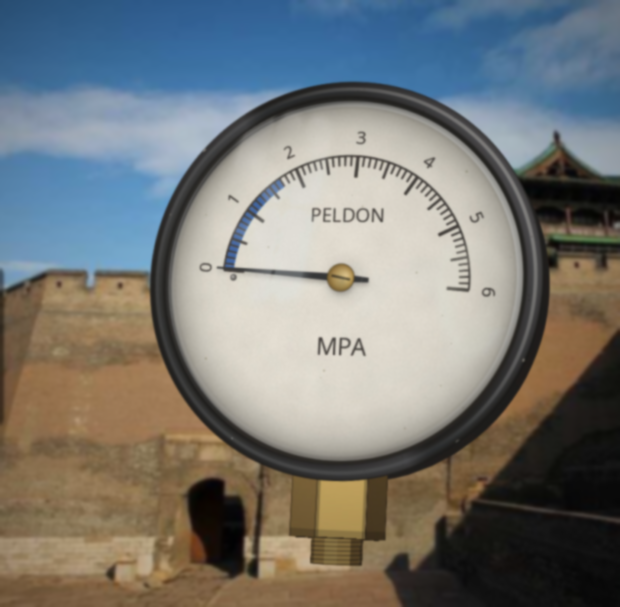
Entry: 0 MPa
